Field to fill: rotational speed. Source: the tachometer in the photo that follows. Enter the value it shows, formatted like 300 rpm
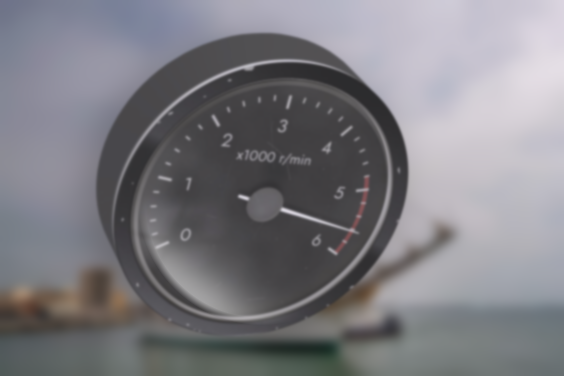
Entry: 5600 rpm
